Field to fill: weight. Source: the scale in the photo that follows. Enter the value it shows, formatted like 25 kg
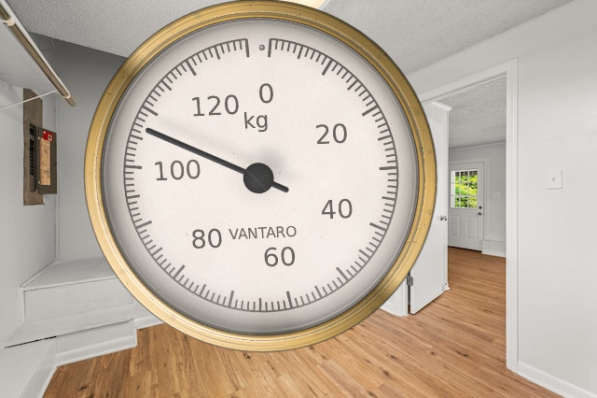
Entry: 107 kg
